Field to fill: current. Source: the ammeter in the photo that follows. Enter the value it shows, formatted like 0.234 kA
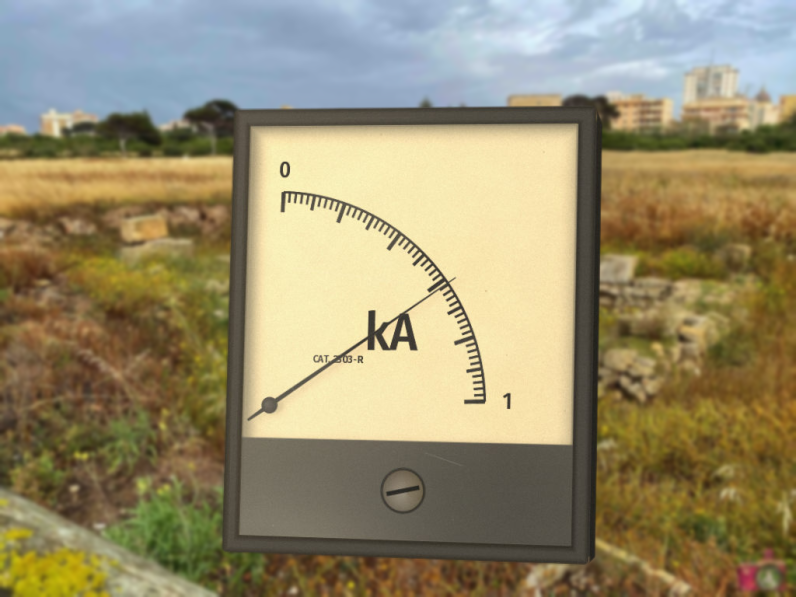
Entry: 0.62 kA
